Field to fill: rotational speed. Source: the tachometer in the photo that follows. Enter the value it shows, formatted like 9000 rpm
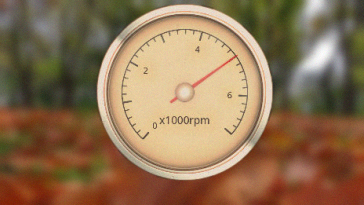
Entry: 5000 rpm
